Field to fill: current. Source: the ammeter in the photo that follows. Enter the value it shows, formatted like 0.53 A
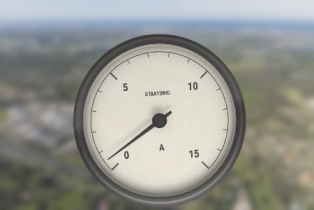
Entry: 0.5 A
